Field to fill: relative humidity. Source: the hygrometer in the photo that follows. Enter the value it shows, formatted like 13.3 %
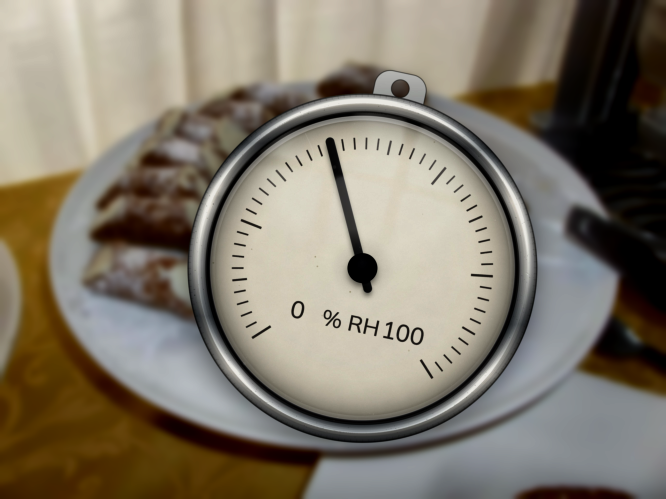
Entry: 40 %
